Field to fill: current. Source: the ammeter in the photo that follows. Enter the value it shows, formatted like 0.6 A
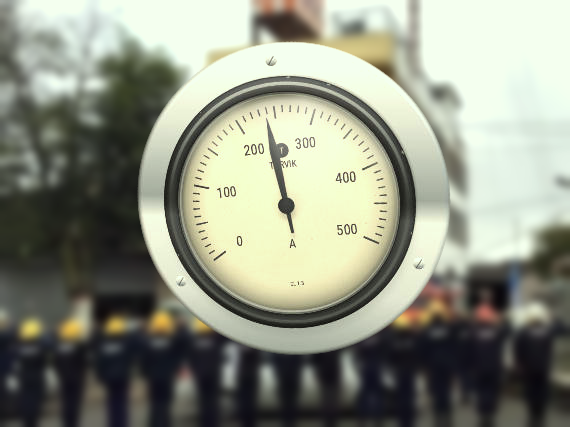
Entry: 240 A
